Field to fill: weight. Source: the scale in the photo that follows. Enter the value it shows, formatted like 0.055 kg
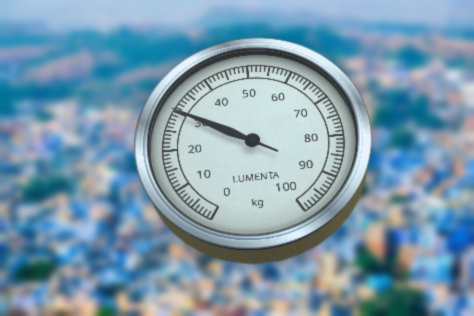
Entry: 30 kg
